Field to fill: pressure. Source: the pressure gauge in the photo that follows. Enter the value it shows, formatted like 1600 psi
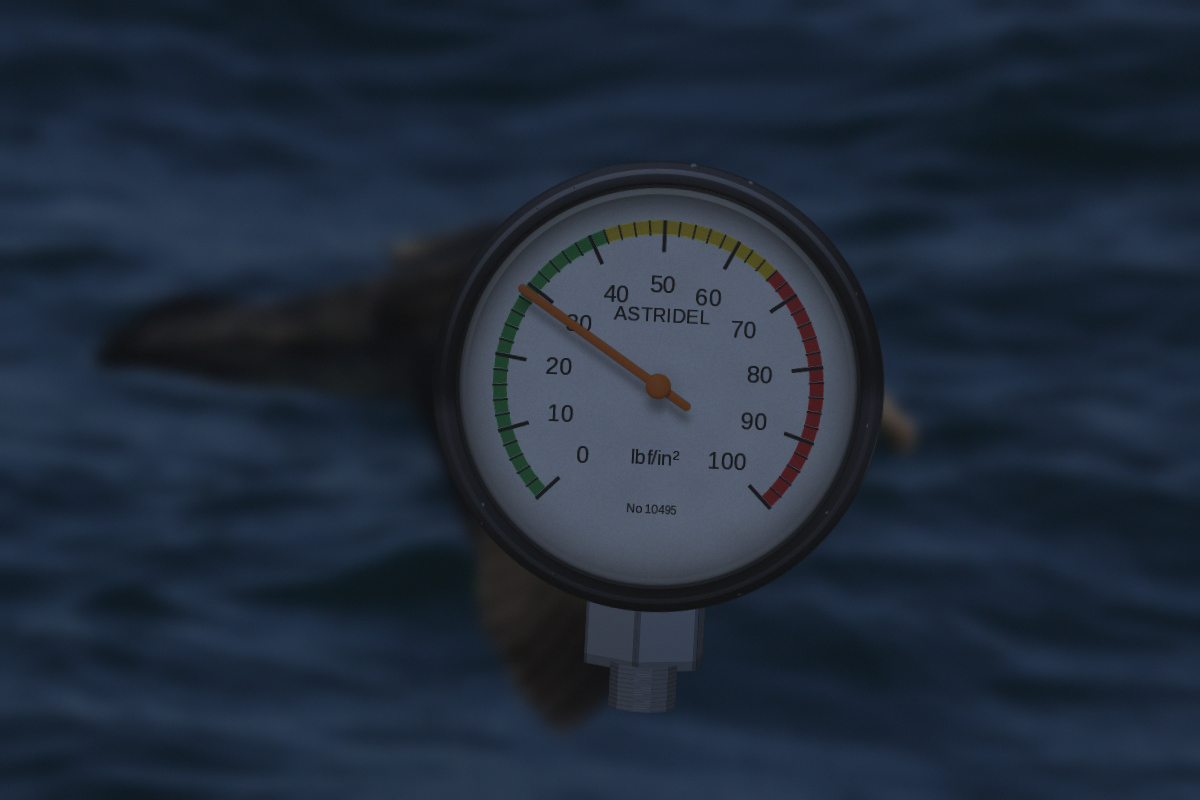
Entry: 29 psi
